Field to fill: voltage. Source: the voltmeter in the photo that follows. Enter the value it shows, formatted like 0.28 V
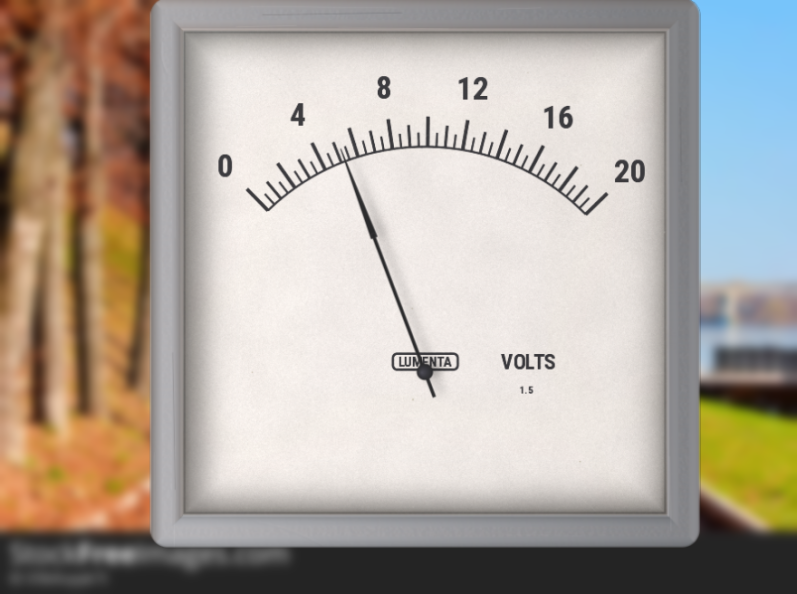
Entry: 5.25 V
